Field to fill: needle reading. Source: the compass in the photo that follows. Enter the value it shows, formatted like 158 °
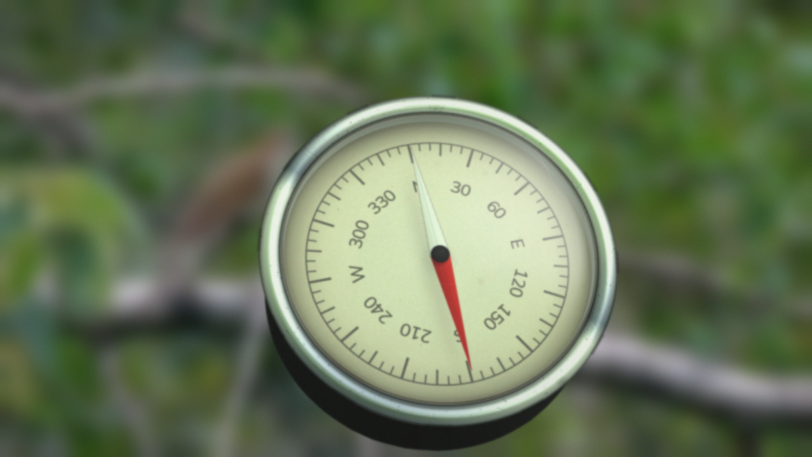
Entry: 180 °
